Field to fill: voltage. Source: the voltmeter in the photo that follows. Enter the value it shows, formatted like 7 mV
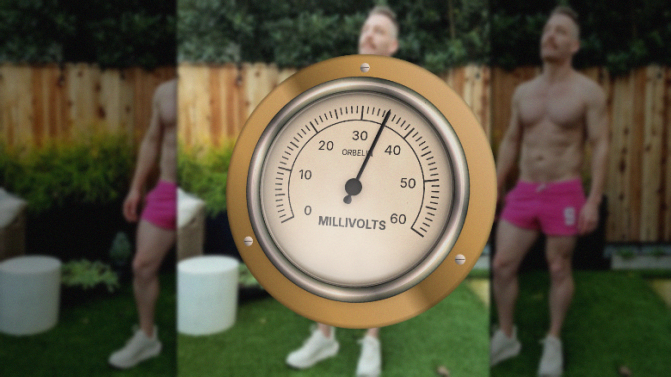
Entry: 35 mV
